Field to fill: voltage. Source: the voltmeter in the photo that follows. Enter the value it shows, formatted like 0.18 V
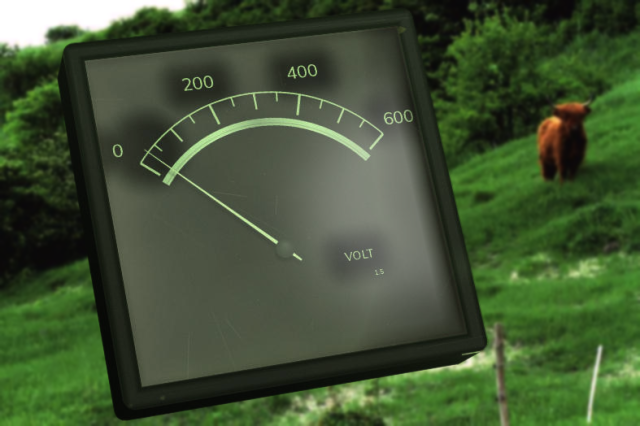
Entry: 25 V
